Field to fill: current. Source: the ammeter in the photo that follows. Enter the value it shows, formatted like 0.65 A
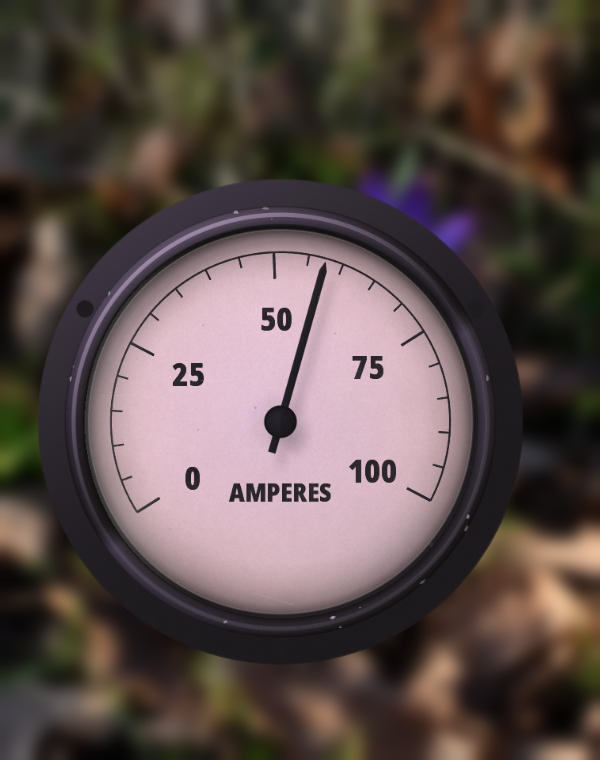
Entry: 57.5 A
